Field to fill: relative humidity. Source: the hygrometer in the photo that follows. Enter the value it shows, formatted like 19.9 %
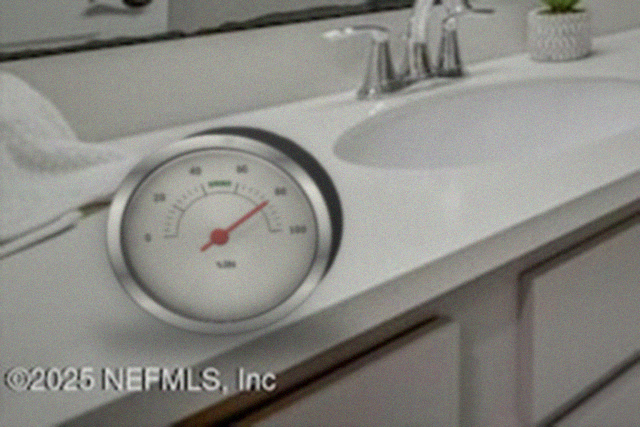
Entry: 80 %
